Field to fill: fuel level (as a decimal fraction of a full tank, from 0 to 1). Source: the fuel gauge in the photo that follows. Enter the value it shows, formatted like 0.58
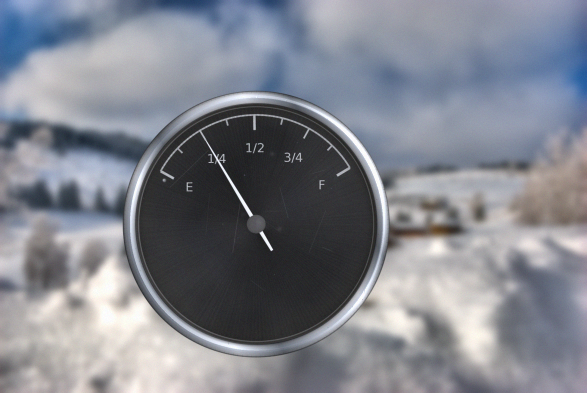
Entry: 0.25
